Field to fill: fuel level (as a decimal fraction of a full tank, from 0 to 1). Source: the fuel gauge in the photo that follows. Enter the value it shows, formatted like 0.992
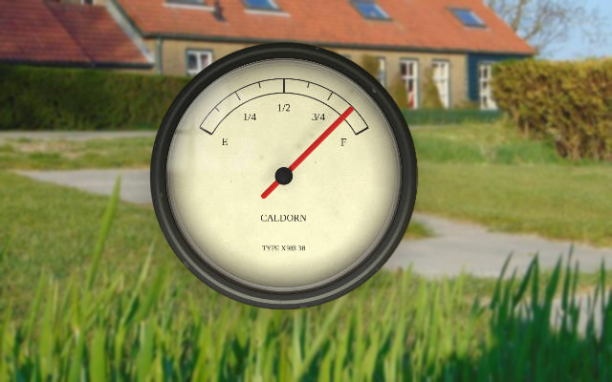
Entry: 0.875
